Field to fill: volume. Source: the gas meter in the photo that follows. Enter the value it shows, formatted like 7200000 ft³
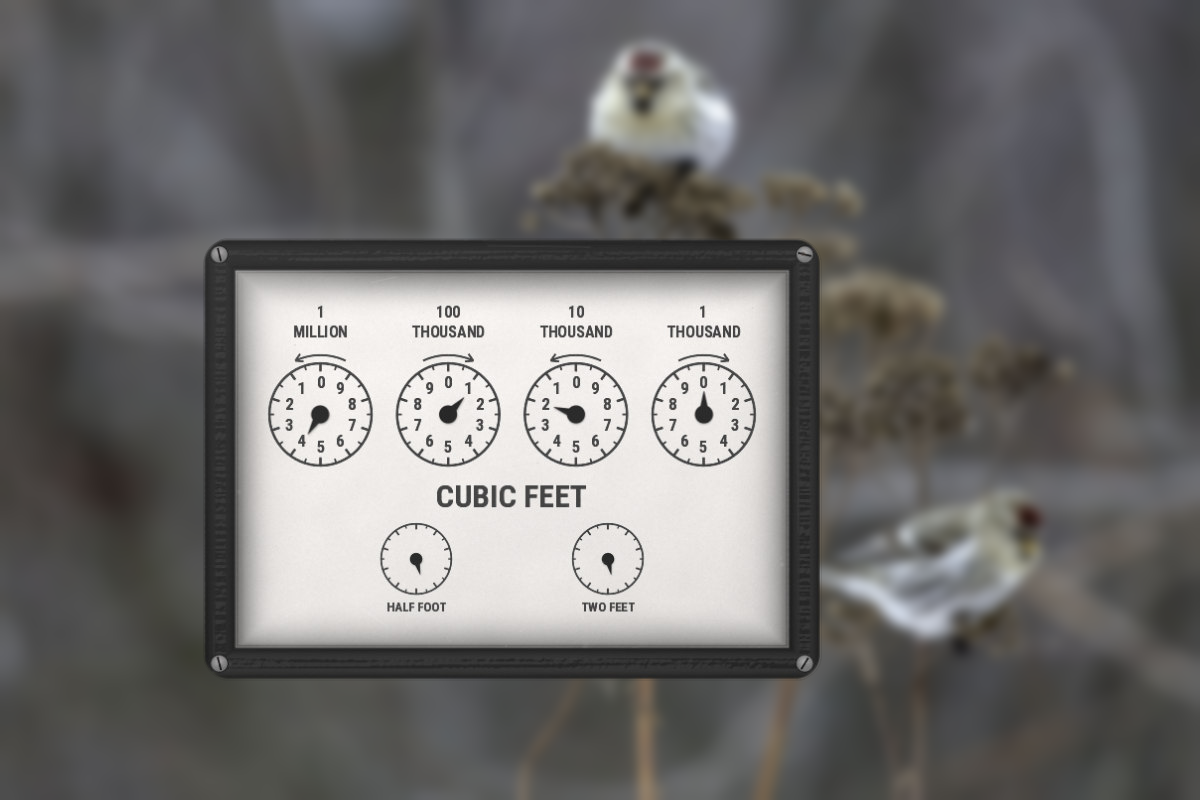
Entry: 412000 ft³
